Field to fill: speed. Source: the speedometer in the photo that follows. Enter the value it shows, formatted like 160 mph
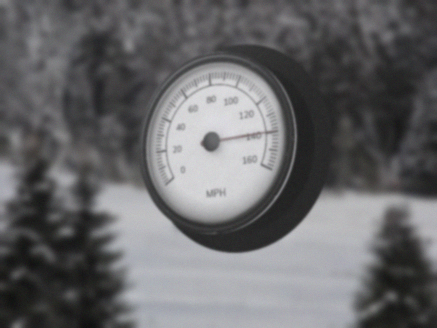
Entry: 140 mph
